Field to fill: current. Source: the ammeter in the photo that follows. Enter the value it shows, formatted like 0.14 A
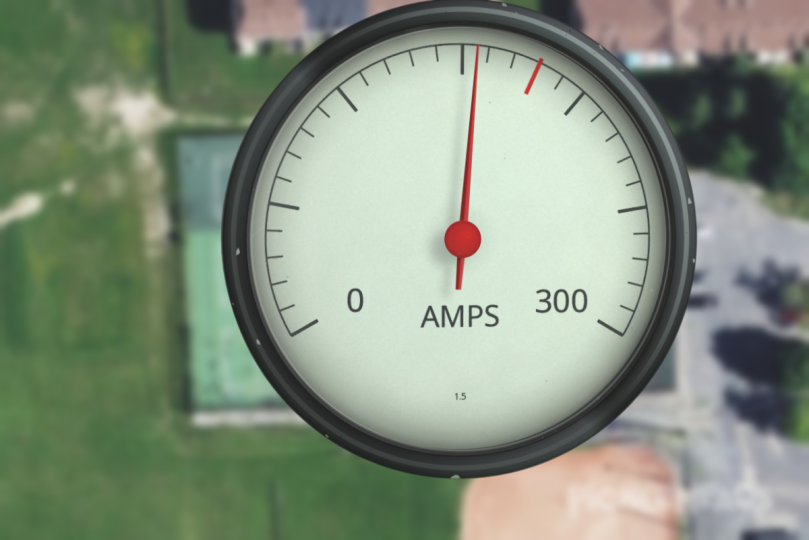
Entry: 155 A
